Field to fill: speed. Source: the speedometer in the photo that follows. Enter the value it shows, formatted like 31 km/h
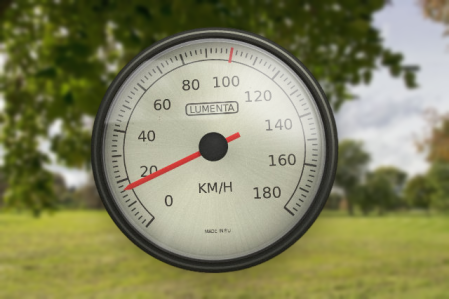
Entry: 16 km/h
